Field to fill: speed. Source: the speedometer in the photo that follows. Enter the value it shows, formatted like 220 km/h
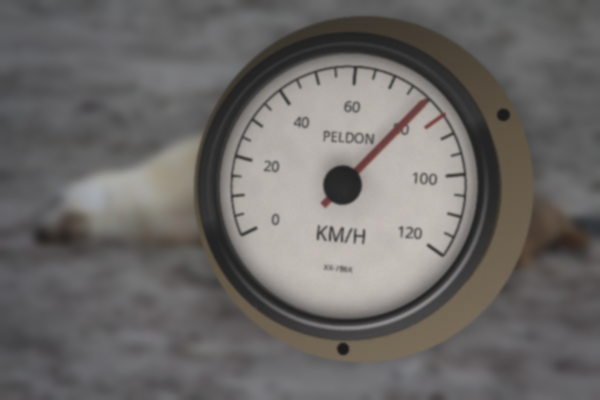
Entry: 80 km/h
